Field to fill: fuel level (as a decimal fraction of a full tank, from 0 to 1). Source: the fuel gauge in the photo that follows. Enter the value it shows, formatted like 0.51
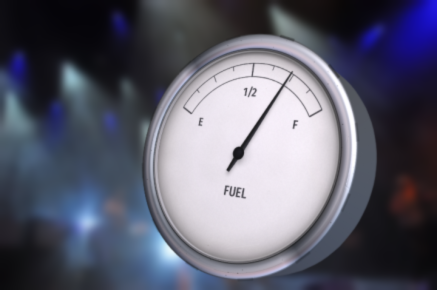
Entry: 0.75
